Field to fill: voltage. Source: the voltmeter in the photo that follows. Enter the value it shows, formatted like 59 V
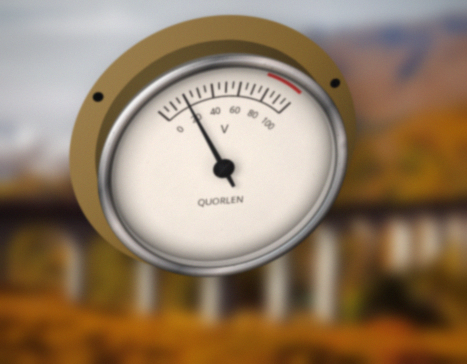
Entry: 20 V
